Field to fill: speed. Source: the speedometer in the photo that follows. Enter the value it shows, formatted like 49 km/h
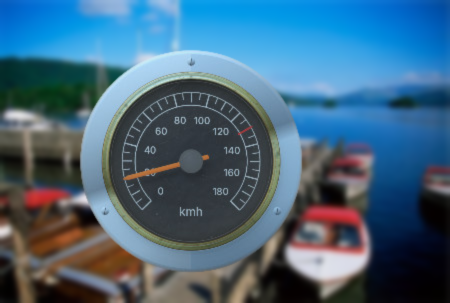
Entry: 20 km/h
